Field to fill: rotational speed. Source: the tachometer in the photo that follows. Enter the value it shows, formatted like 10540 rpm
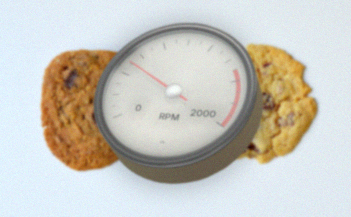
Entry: 500 rpm
